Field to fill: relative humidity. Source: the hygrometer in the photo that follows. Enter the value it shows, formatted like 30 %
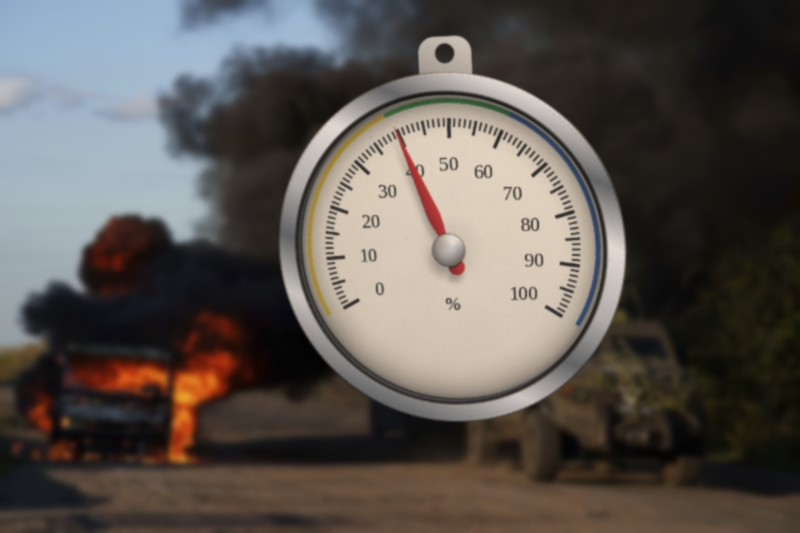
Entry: 40 %
